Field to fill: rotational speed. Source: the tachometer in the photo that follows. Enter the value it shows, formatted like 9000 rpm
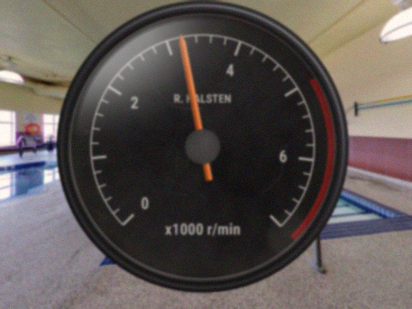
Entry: 3200 rpm
